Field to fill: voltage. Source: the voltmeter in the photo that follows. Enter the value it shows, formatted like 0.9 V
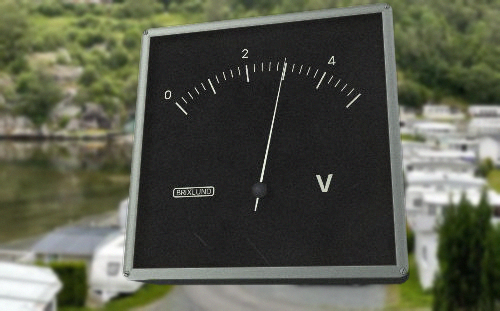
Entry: 3 V
